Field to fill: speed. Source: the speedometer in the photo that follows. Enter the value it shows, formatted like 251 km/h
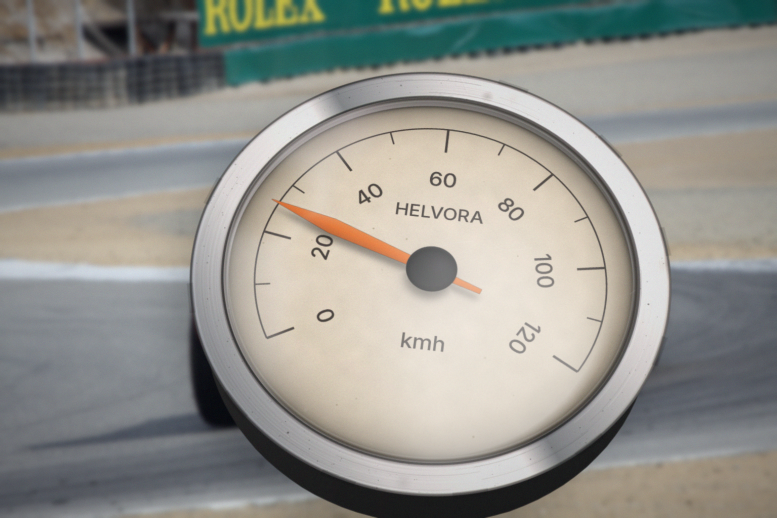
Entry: 25 km/h
